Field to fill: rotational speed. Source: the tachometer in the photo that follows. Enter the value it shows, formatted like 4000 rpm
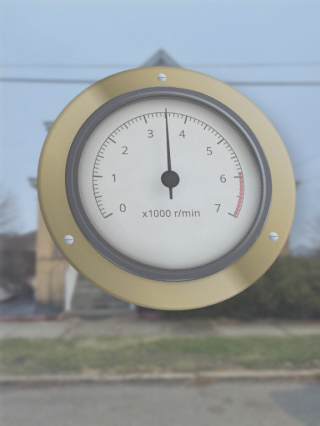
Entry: 3500 rpm
